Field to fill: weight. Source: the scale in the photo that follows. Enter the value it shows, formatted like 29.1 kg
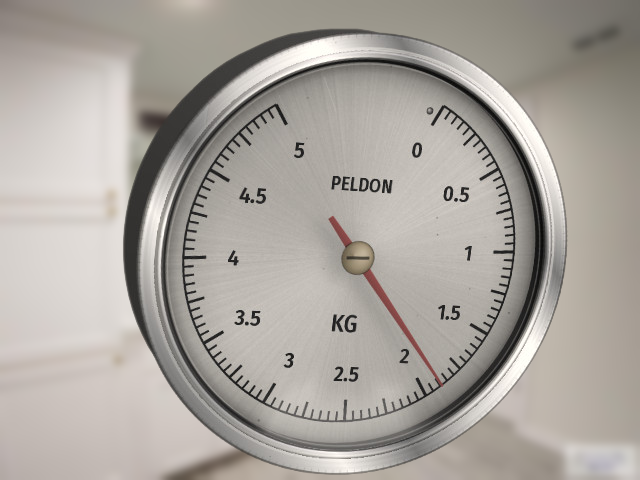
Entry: 1.9 kg
